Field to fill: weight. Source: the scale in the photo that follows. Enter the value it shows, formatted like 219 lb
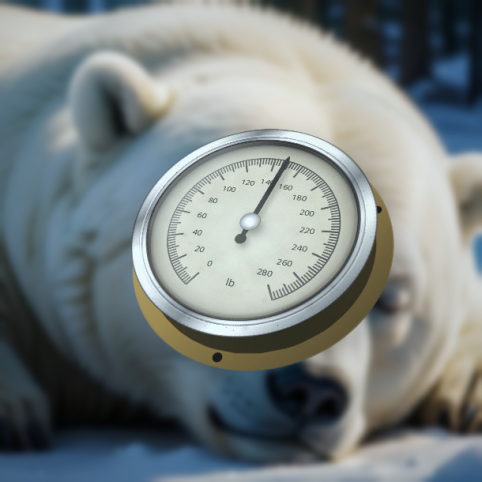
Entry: 150 lb
